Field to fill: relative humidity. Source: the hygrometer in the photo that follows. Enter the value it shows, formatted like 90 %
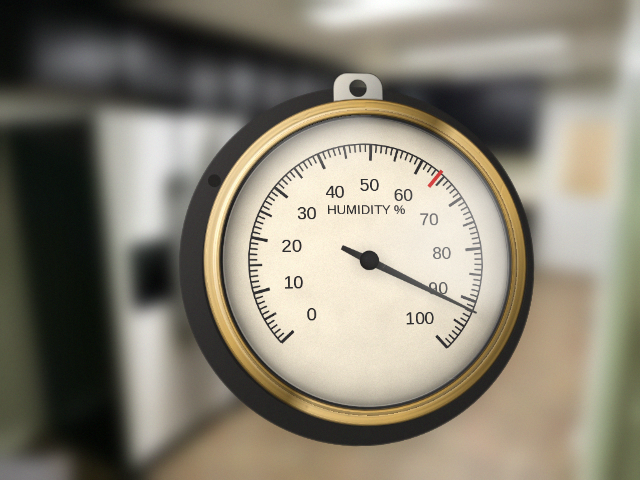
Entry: 92 %
